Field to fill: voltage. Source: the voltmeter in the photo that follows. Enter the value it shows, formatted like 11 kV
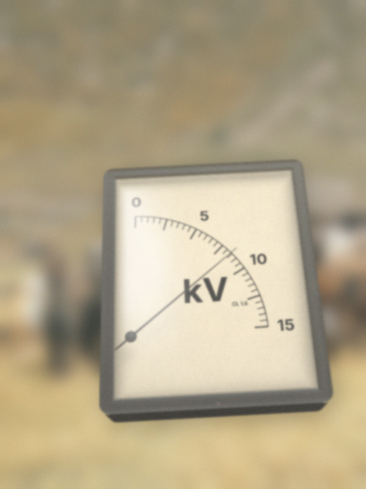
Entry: 8.5 kV
